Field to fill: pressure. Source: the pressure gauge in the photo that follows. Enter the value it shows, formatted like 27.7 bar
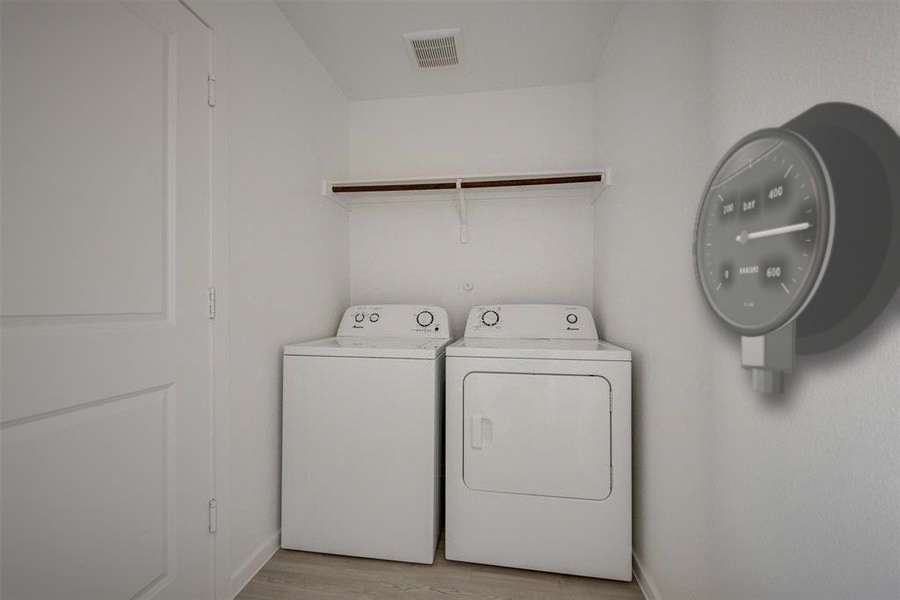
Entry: 500 bar
